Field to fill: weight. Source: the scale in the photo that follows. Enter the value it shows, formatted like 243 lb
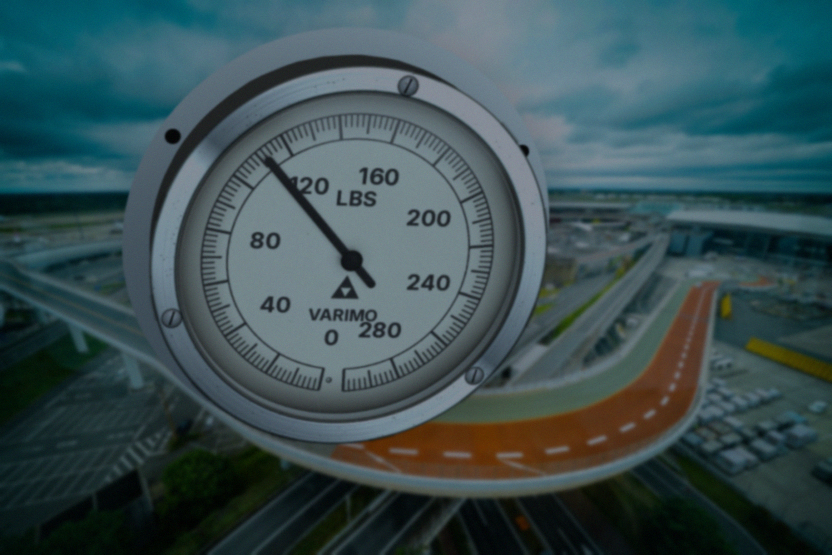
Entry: 112 lb
